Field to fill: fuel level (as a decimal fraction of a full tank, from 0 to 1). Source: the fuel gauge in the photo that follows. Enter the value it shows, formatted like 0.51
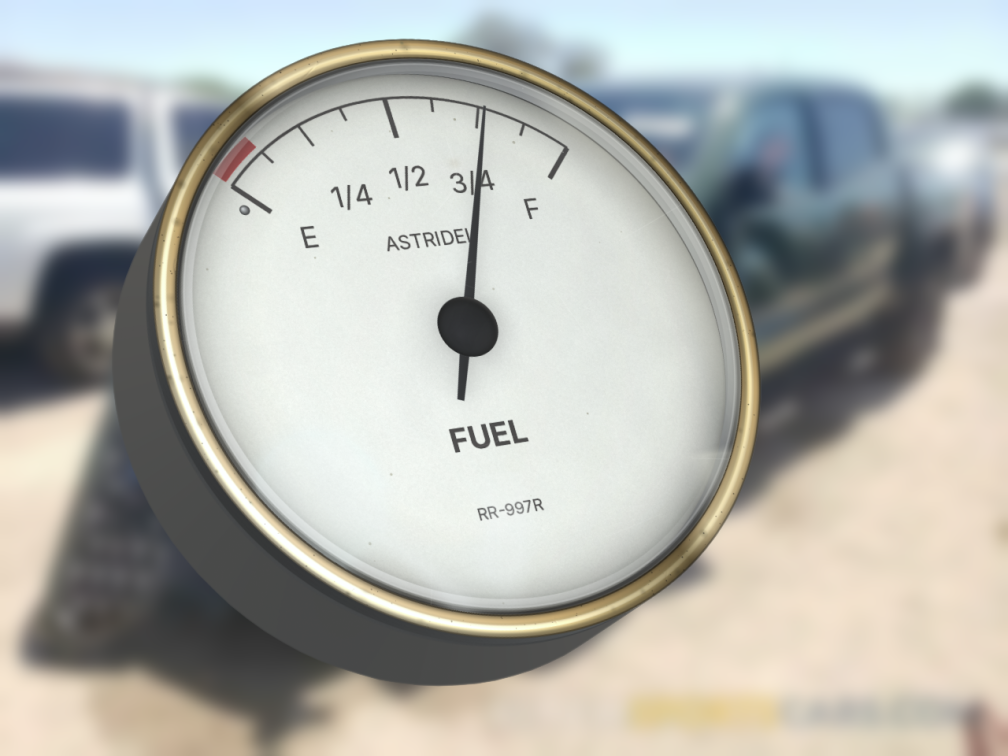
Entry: 0.75
